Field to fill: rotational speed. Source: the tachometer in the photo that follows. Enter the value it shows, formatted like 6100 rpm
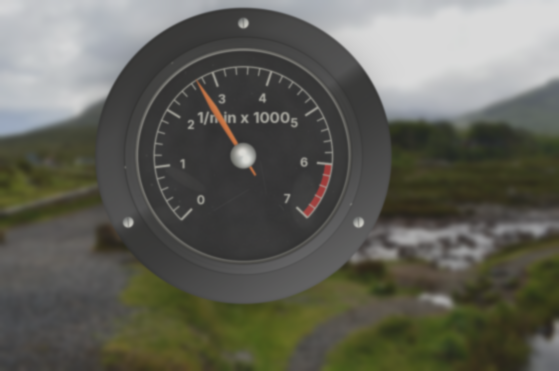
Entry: 2700 rpm
